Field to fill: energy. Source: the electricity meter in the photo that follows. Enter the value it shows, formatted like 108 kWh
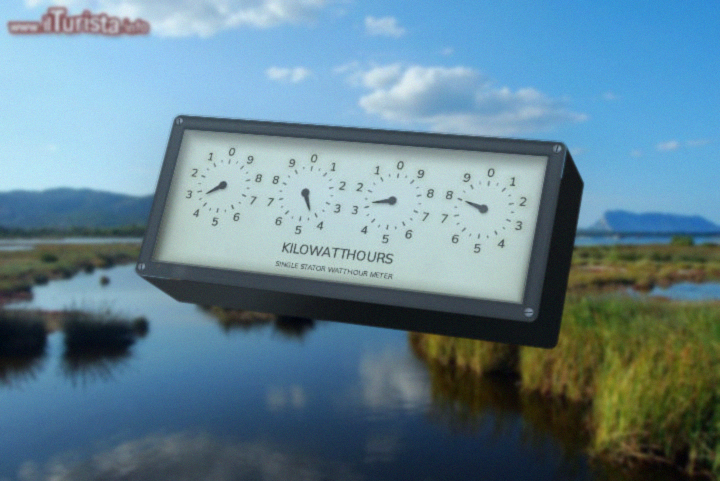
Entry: 3428 kWh
